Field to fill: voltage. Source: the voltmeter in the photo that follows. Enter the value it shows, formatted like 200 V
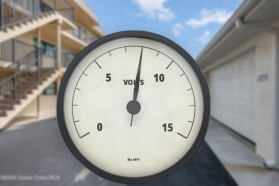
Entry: 8 V
